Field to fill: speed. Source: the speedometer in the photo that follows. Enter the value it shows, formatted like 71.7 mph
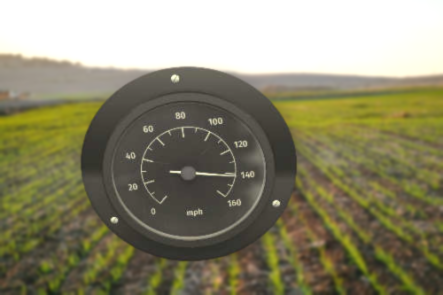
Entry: 140 mph
